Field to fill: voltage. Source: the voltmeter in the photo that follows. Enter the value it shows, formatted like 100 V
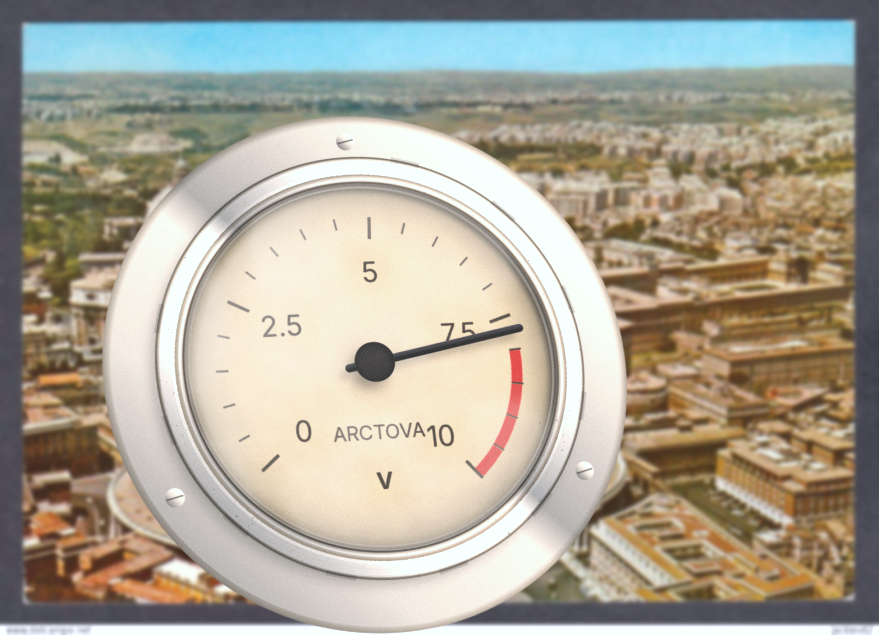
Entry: 7.75 V
